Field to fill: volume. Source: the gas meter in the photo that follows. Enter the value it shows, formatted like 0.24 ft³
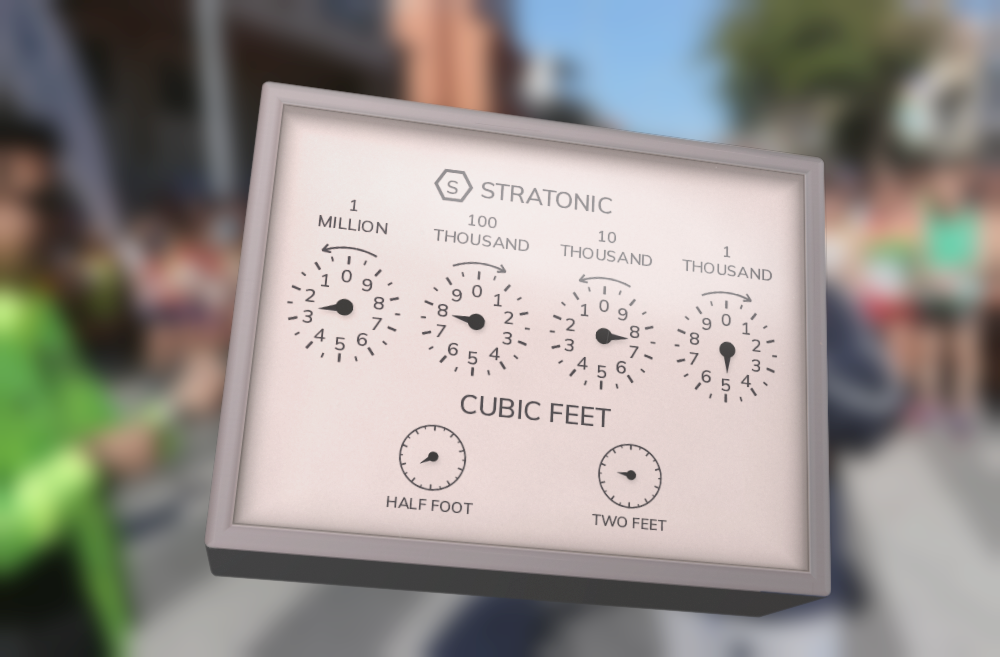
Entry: 277500 ft³
